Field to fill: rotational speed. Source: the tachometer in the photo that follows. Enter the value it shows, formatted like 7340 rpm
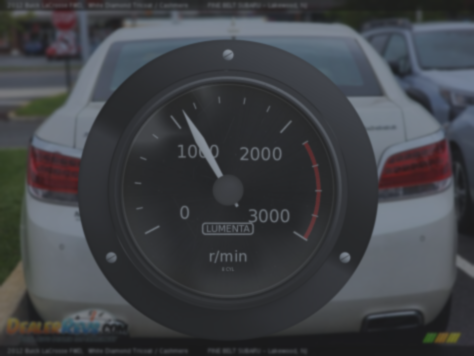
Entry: 1100 rpm
